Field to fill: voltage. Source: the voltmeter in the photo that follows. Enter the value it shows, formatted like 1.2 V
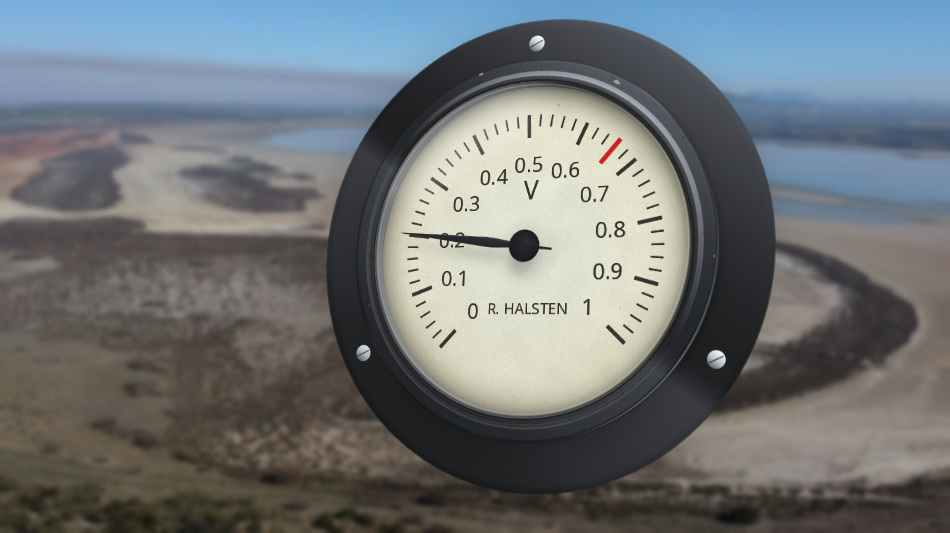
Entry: 0.2 V
